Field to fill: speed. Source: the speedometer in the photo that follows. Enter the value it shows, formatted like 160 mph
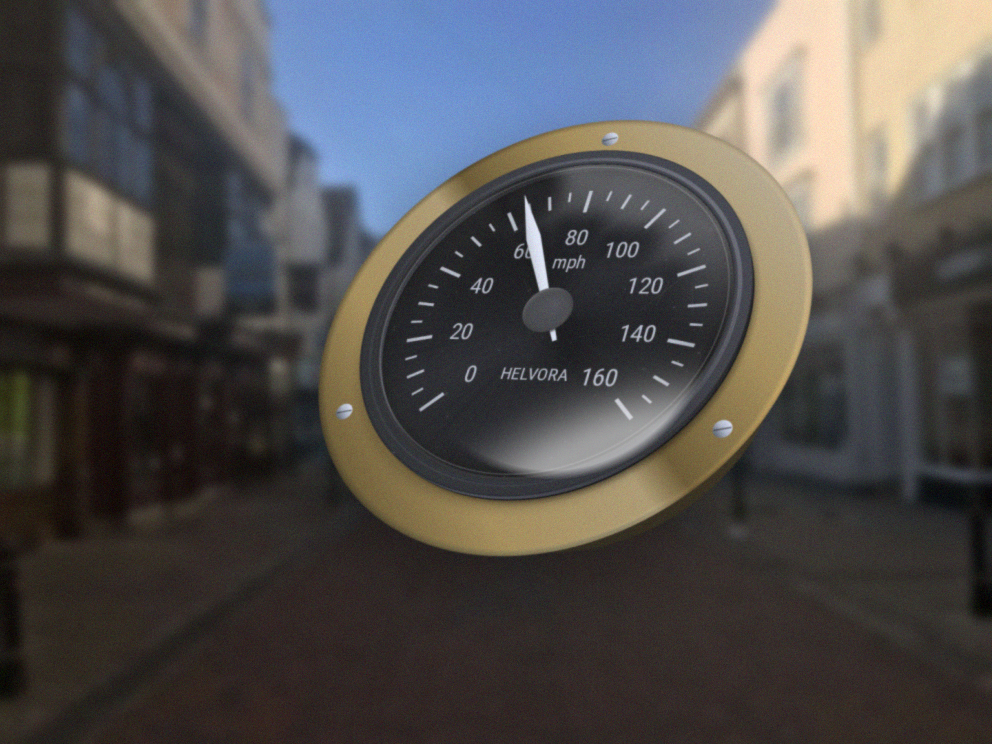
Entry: 65 mph
